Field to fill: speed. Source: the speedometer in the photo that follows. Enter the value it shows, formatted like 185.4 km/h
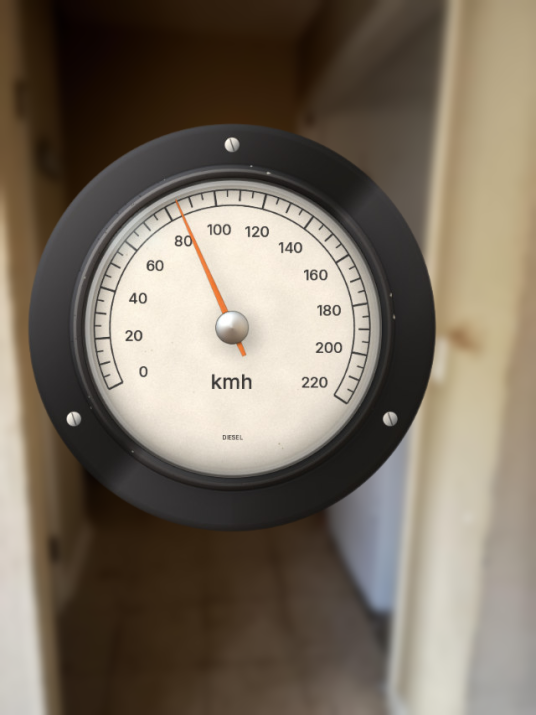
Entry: 85 km/h
